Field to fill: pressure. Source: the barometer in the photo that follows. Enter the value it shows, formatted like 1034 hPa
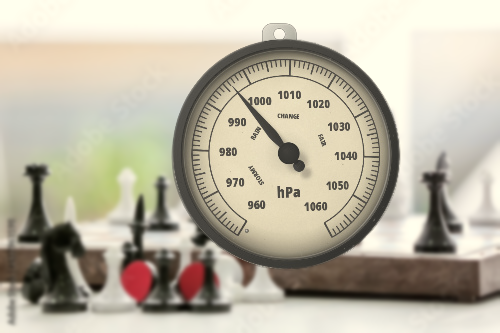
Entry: 996 hPa
